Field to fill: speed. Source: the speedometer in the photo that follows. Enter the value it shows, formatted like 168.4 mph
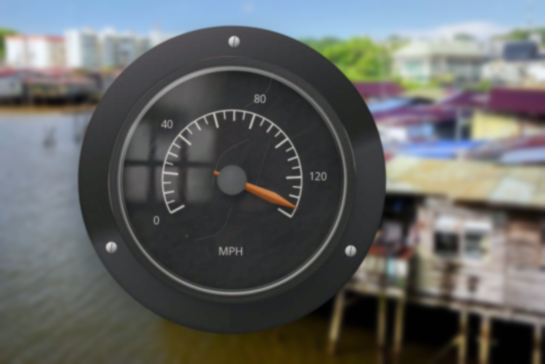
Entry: 135 mph
